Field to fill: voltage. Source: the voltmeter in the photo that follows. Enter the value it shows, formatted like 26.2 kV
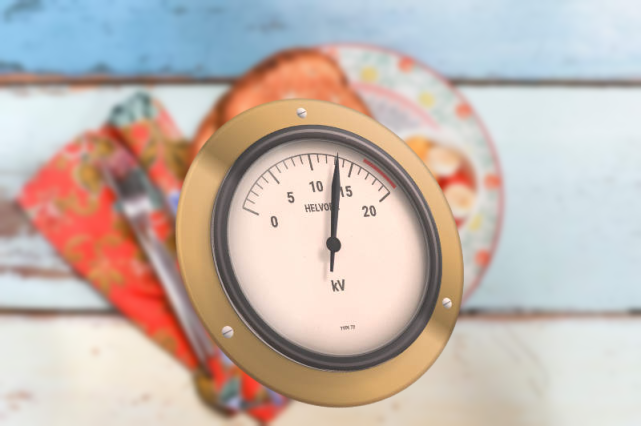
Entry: 13 kV
